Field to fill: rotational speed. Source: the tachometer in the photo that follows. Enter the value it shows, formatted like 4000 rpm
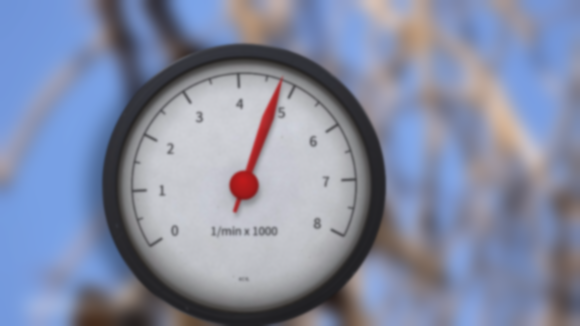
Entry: 4750 rpm
